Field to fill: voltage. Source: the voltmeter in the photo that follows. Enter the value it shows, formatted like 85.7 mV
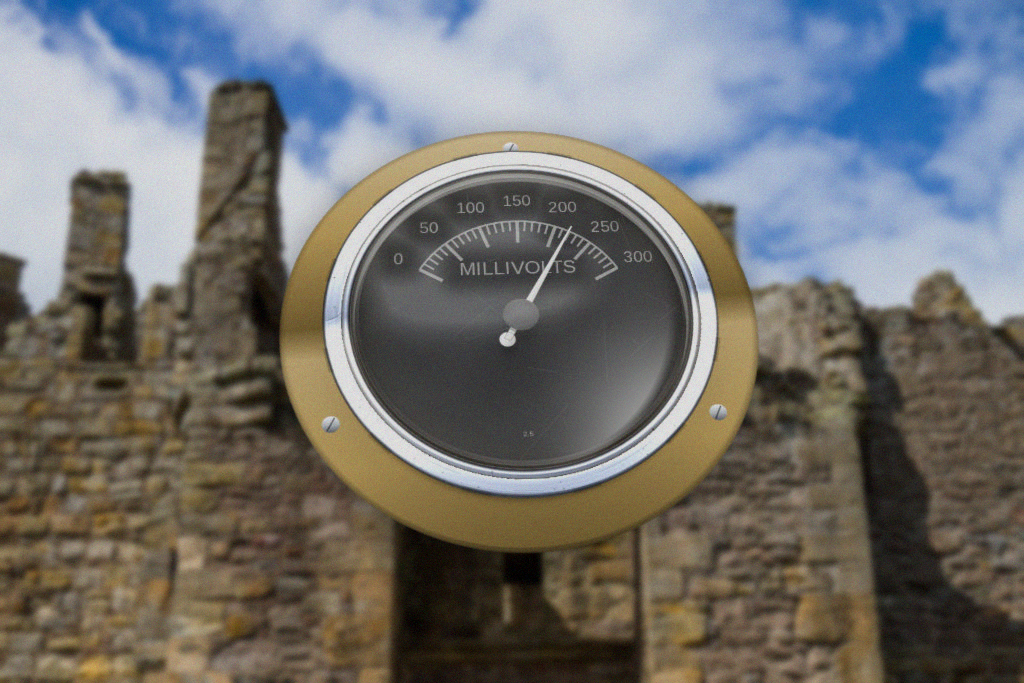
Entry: 220 mV
